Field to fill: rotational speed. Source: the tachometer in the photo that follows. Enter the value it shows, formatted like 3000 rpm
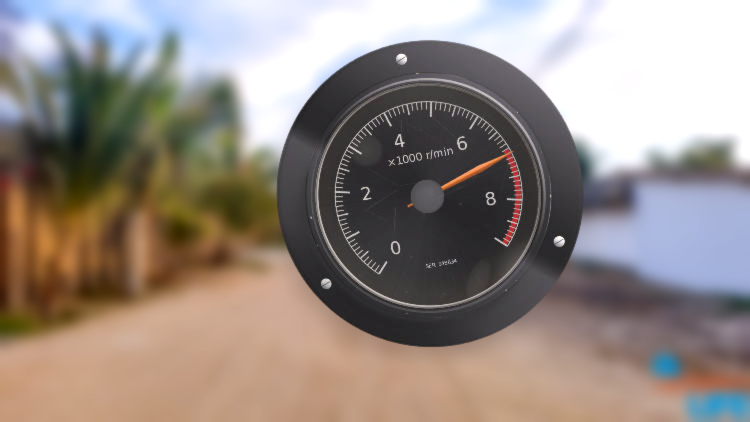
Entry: 7000 rpm
